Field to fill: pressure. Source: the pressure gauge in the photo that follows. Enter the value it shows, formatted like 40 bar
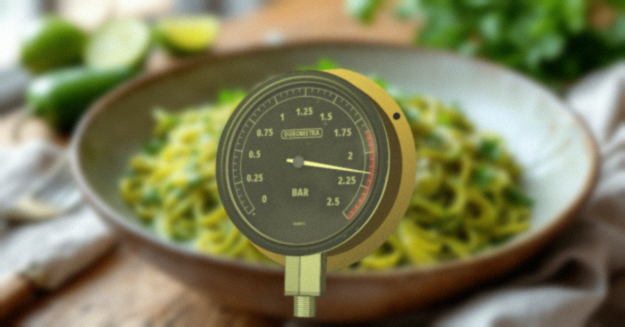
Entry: 2.15 bar
